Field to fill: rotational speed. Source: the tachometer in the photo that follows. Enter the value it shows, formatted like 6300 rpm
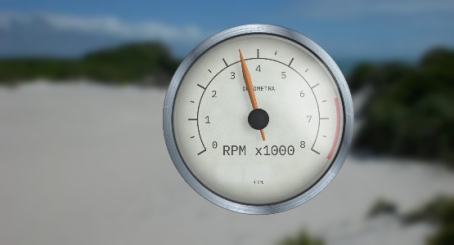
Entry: 3500 rpm
